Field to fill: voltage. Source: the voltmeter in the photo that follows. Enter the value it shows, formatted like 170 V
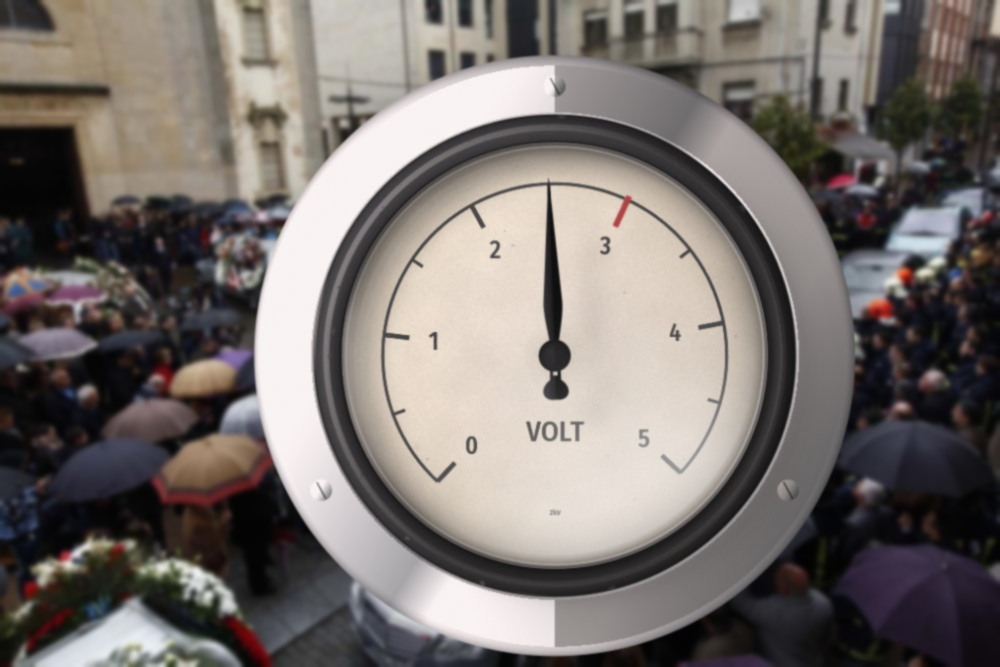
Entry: 2.5 V
